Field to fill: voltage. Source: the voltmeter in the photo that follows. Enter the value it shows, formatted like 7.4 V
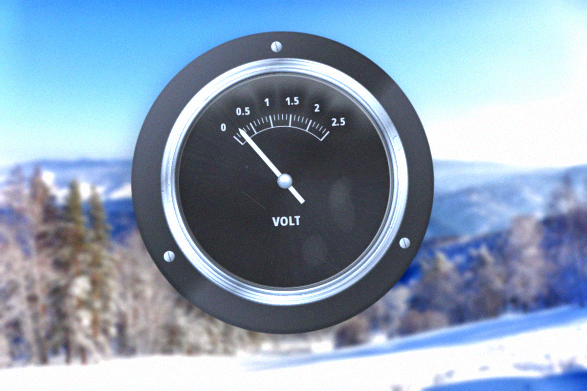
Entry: 0.2 V
